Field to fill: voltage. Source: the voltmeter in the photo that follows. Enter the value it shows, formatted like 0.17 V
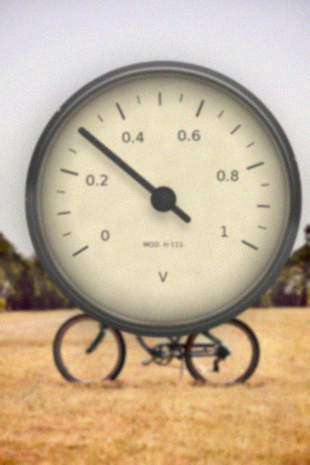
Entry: 0.3 V
